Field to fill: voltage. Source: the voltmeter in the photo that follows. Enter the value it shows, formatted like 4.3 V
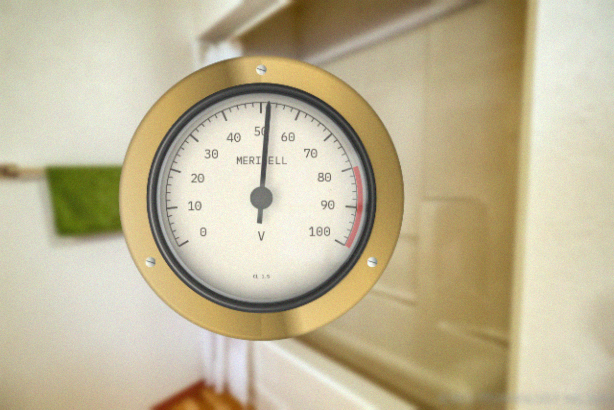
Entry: 52 V
